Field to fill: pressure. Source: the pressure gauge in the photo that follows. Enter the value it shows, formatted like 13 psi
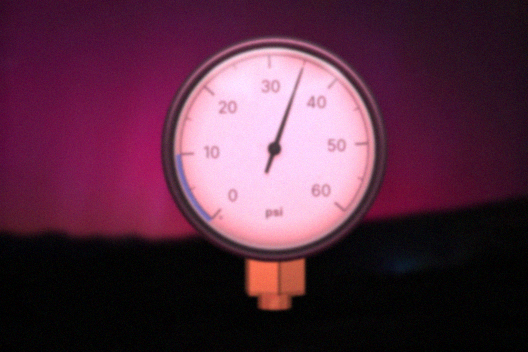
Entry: 35 psi
